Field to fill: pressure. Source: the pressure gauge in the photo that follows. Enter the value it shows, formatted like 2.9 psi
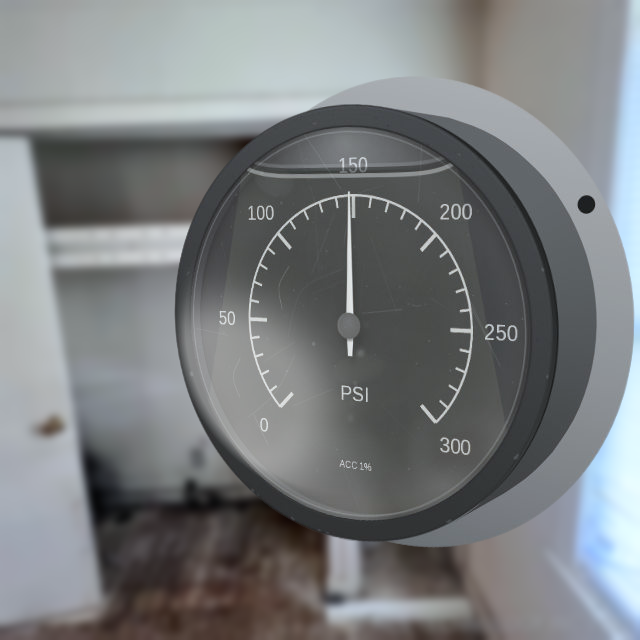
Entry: 150 psi
